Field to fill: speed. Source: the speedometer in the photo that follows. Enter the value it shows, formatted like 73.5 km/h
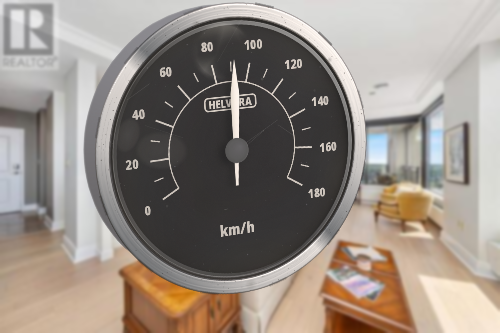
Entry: 90 km/h
